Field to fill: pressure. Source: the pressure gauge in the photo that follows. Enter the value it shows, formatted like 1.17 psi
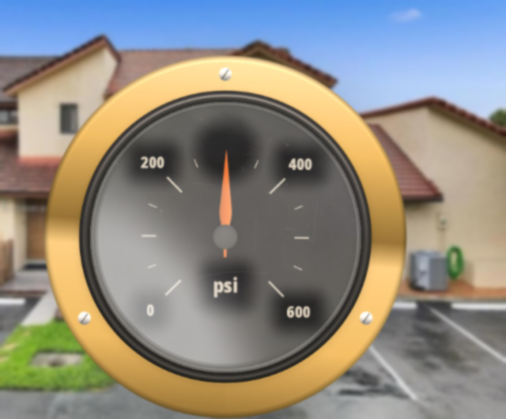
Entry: 300 psi
